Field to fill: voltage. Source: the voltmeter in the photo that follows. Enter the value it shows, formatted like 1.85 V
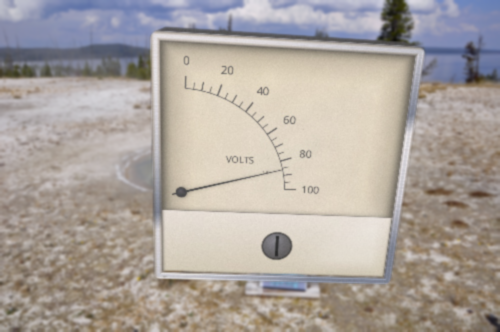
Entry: 85 V
